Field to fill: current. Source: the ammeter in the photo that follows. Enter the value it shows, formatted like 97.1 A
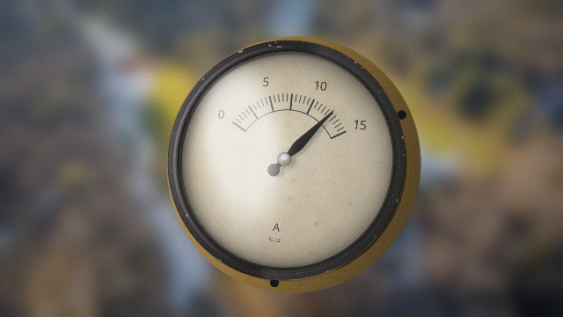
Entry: 12.5 A
